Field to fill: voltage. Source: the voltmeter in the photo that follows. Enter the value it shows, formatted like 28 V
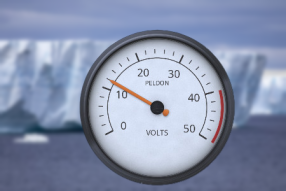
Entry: 12 V
